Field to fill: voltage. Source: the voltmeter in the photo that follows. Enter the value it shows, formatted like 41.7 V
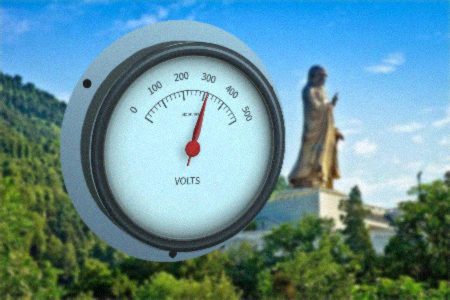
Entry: 300 V
